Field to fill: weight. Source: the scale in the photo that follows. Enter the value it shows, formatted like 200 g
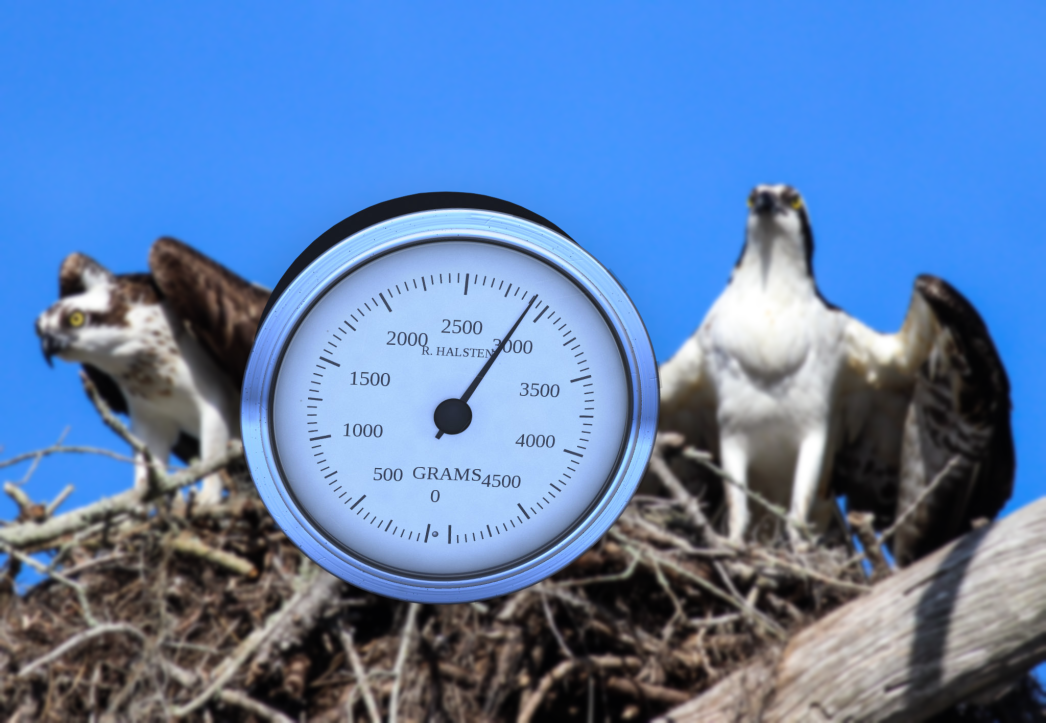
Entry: 2900 g
